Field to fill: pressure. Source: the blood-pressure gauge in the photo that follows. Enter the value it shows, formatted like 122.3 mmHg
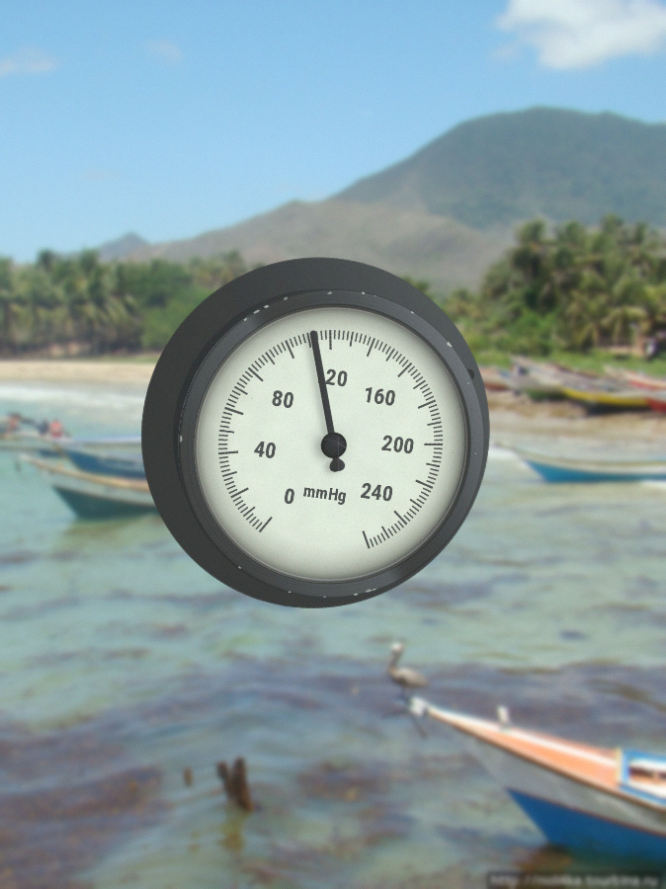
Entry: 112 mmHg
